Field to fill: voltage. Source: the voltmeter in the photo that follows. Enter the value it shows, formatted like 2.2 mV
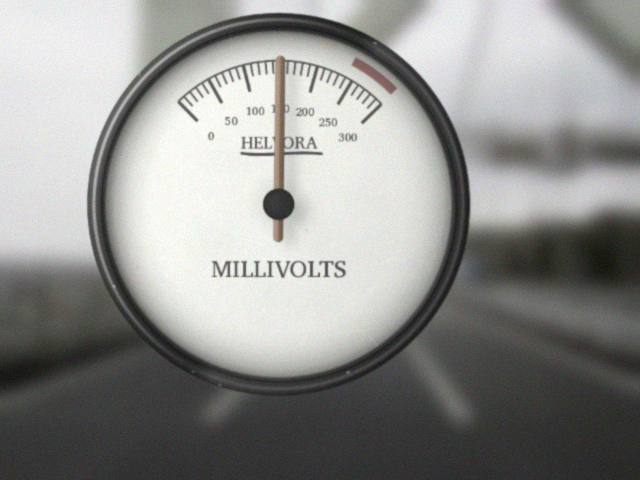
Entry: 150 mV
